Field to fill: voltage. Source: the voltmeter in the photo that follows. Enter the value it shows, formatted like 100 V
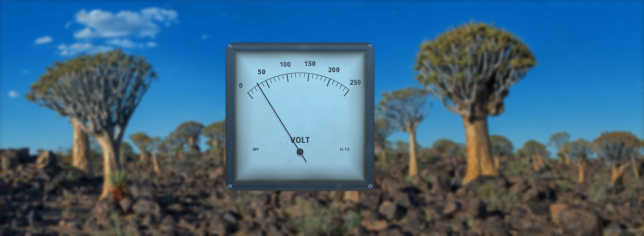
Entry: 30 V
